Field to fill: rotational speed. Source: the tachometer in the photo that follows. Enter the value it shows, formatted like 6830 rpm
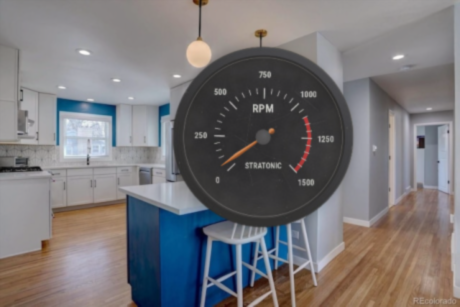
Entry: 50 rpm
